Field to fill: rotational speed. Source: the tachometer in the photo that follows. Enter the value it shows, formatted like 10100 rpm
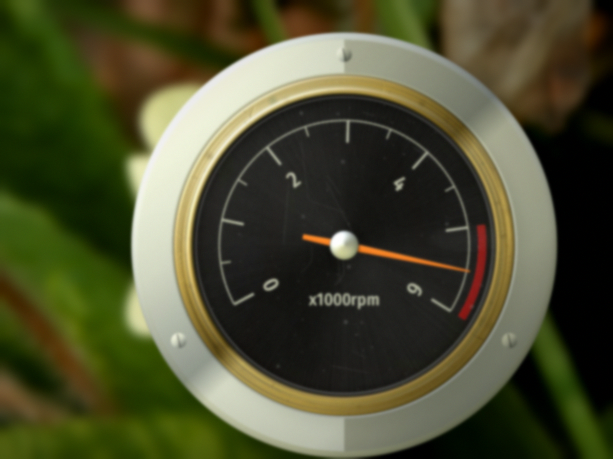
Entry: 5500 rpm
